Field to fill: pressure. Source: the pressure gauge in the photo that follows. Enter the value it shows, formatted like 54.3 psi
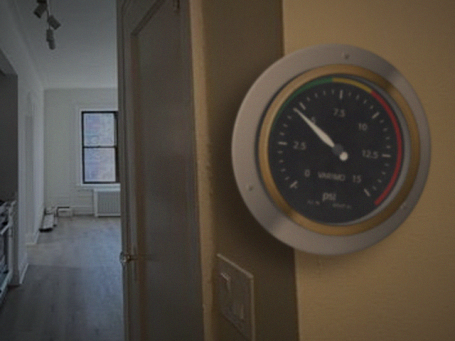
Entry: 4.5 psi
